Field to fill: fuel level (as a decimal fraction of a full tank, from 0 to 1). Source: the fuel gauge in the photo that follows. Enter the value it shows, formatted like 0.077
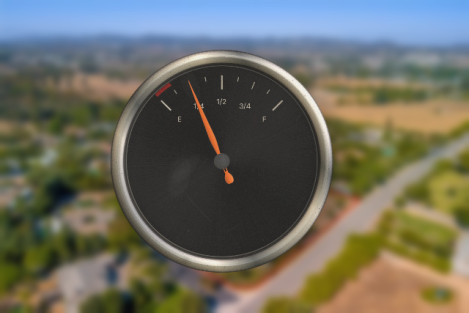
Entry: 0.25
